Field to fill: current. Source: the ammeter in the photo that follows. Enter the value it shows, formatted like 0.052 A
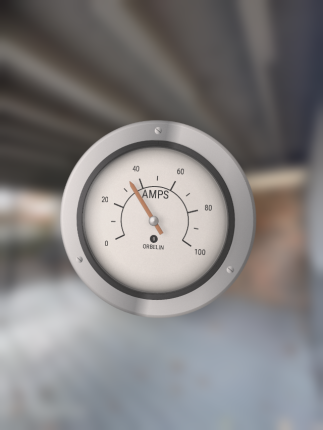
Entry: 35 A
